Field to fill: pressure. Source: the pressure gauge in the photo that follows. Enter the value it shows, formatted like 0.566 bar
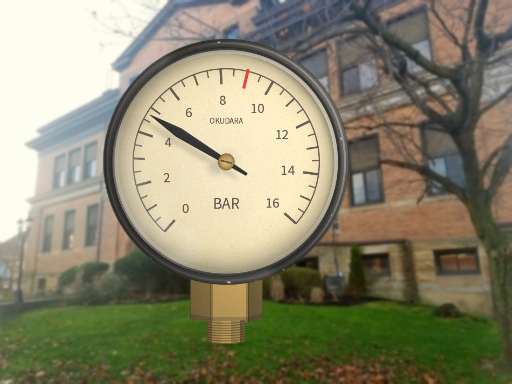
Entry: 4.75 bar
